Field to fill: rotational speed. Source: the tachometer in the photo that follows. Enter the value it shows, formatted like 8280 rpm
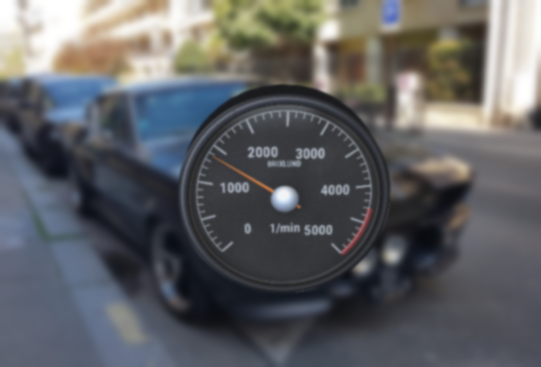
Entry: 1400 rpm
